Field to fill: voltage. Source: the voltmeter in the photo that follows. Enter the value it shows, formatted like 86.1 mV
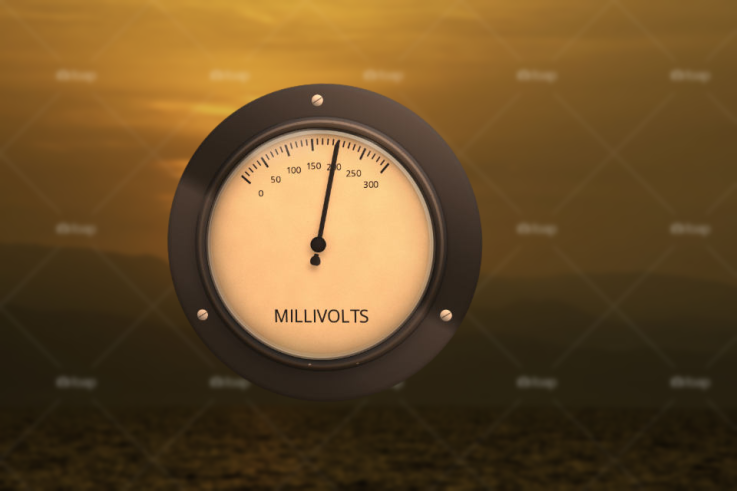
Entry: 200 mV
